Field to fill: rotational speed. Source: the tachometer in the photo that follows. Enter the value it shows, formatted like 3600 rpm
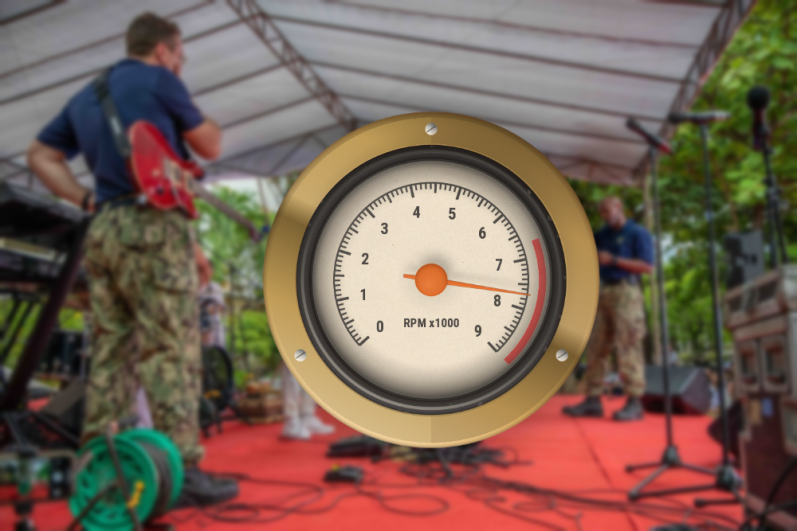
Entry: 7700 rpm
